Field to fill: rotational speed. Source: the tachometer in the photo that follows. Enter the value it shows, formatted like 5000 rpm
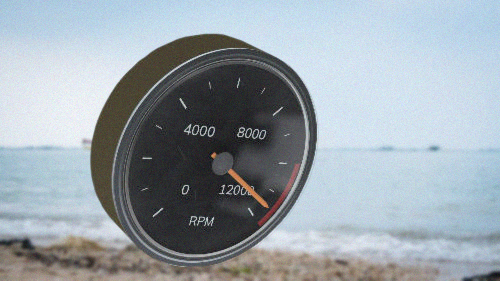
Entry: 11500 rpm
